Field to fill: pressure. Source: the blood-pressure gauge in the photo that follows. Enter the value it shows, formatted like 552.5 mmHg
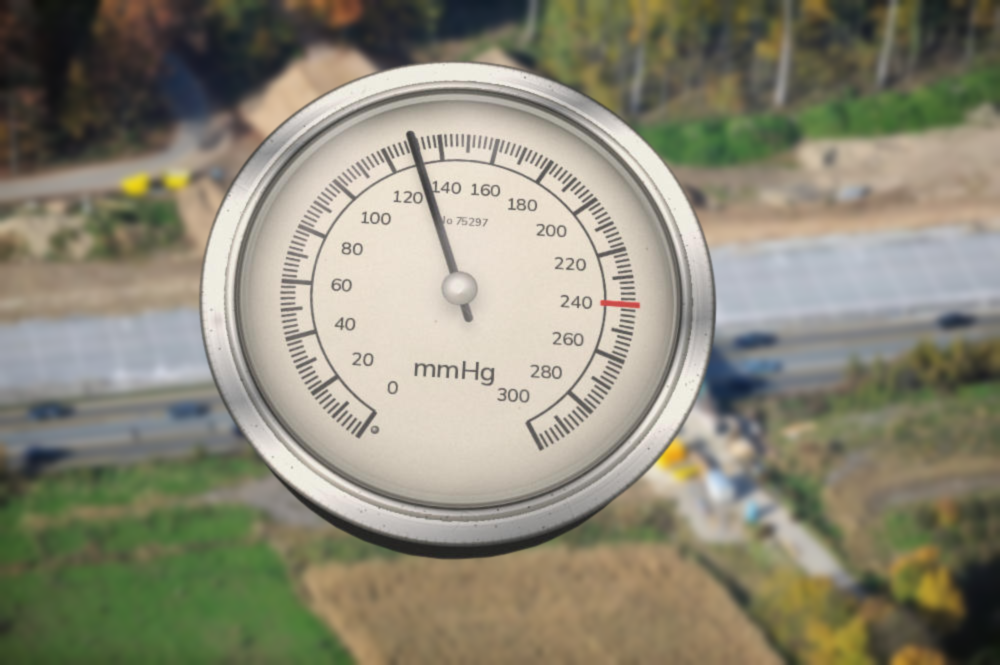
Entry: 130 mmHg
